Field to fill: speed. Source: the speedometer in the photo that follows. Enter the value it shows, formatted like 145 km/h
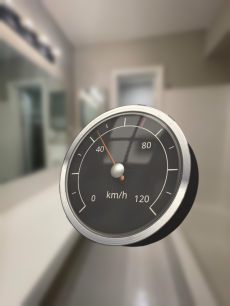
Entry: 45 km/h
